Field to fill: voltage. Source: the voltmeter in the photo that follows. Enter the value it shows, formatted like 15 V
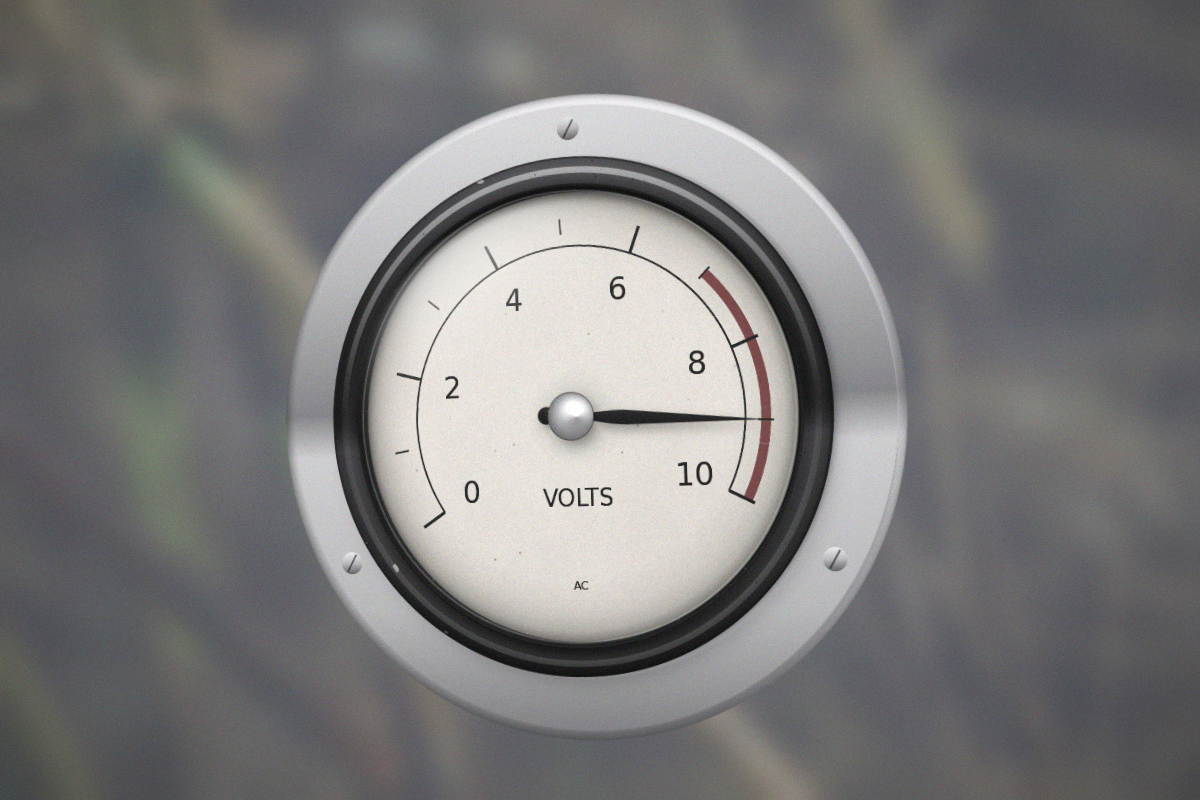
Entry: 9 V
